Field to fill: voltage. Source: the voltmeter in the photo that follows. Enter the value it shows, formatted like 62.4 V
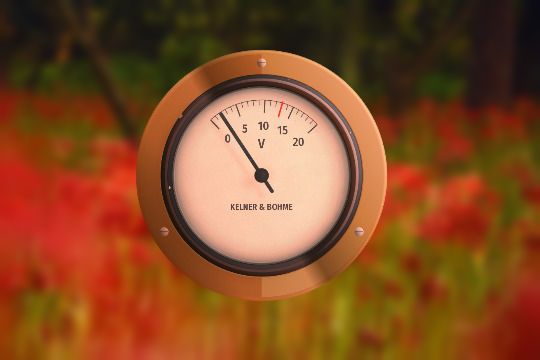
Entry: 2 V
